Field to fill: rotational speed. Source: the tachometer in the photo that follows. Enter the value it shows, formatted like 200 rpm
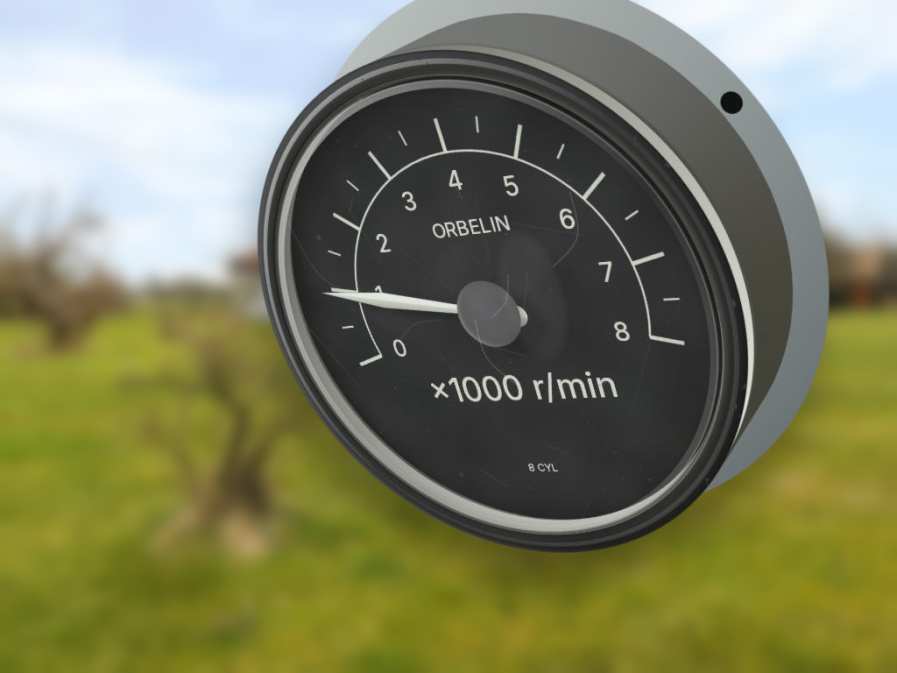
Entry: 1000 rpm
